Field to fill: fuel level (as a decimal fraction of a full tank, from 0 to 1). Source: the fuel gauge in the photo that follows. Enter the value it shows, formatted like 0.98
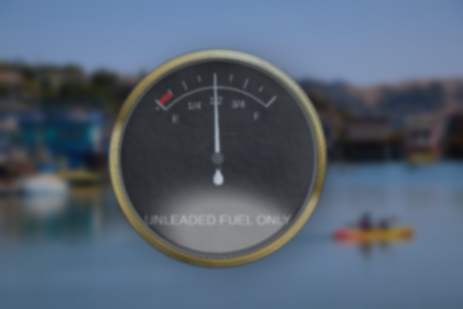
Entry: 0.5
